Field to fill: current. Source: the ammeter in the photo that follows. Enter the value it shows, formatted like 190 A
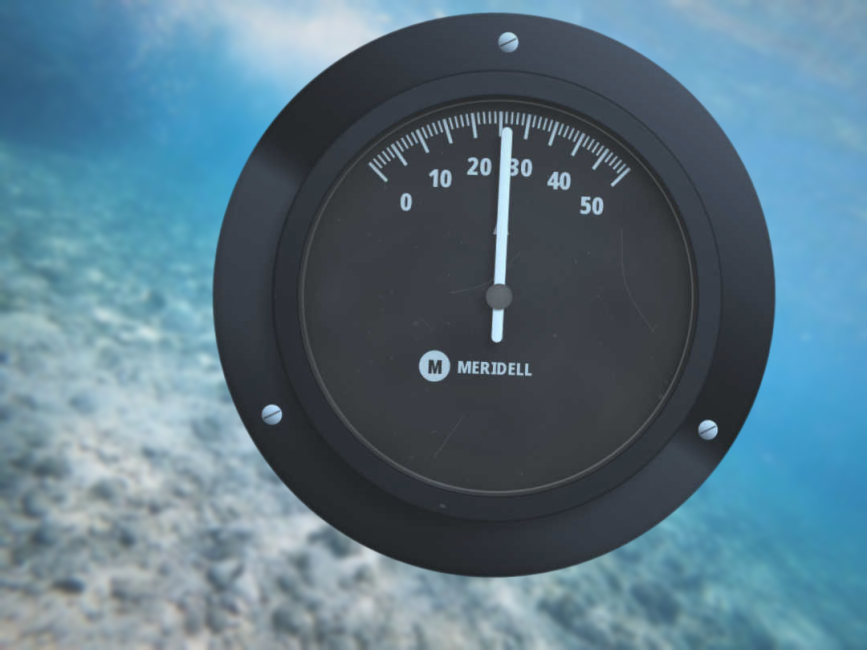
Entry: 26 A
